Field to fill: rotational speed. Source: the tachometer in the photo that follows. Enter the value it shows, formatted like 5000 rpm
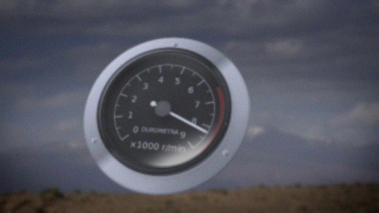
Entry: 8250 rpm
